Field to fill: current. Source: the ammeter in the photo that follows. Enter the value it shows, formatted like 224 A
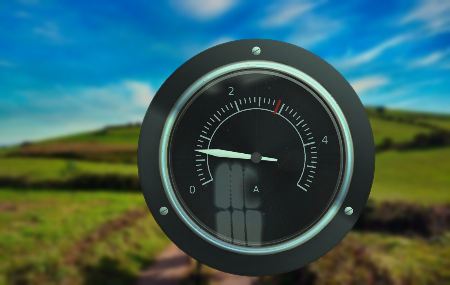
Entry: 0.7 A
